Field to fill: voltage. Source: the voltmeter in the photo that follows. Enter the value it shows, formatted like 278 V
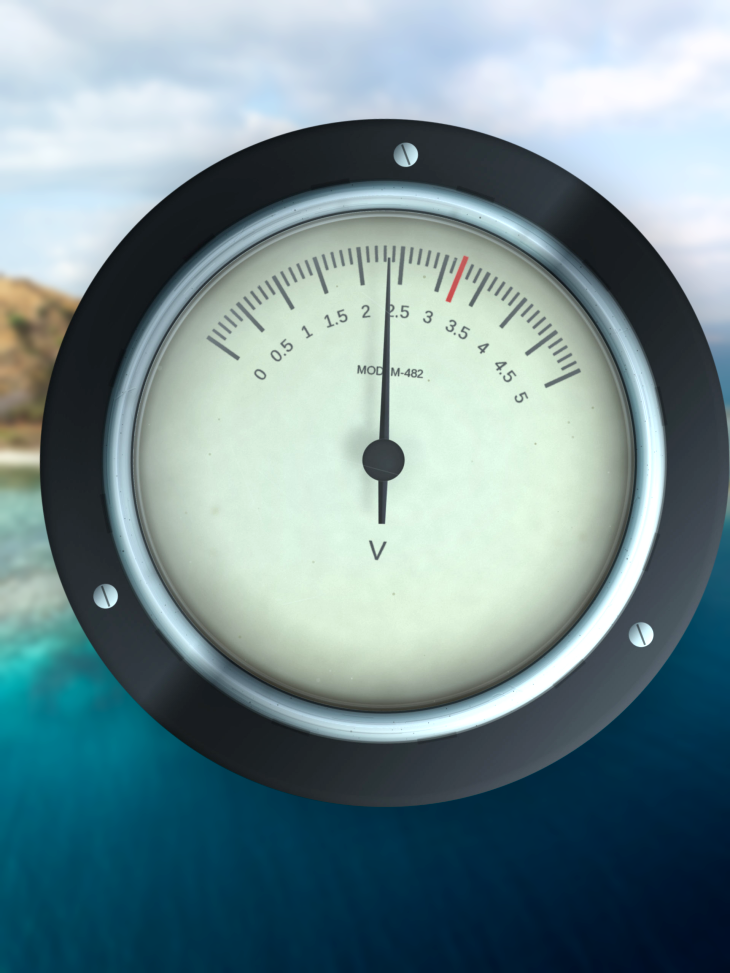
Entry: 2.35 V
